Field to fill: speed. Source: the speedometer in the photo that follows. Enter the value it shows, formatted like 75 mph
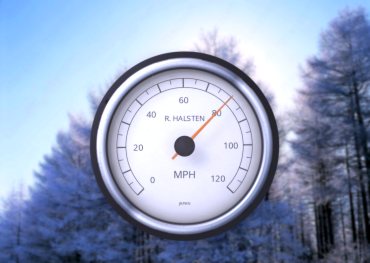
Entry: 80 mph
